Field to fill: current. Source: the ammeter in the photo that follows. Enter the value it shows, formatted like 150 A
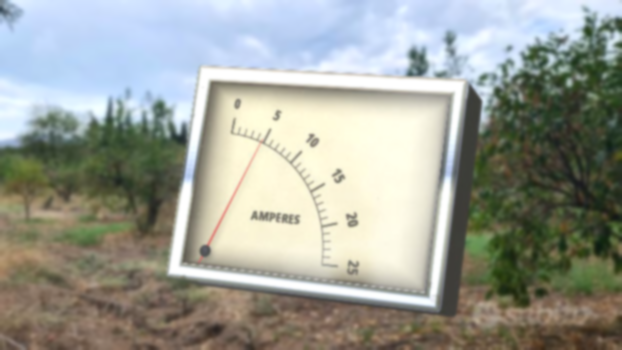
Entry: 5 A
